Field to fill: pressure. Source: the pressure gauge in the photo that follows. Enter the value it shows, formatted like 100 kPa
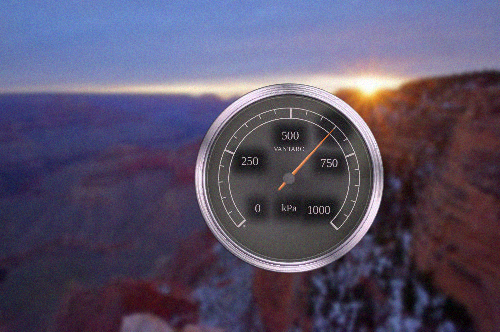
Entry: 650 kPa
